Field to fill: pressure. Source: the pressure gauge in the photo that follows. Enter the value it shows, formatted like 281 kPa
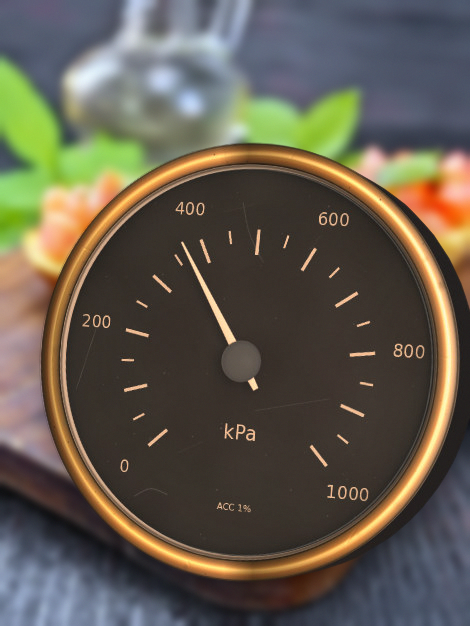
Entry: 375 kPa
